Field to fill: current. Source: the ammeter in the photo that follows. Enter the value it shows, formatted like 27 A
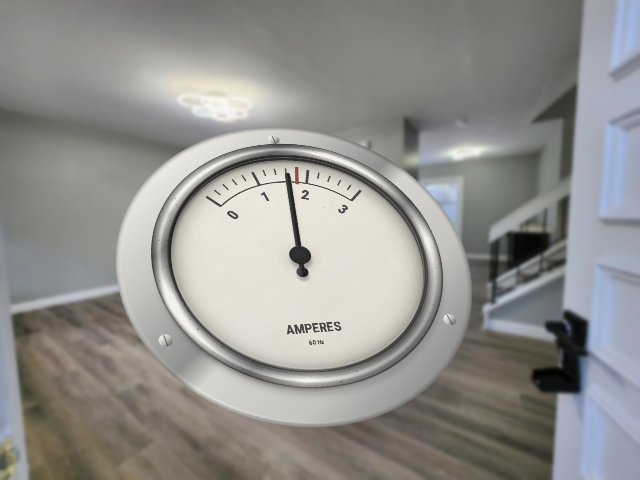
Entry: 1.6 A
